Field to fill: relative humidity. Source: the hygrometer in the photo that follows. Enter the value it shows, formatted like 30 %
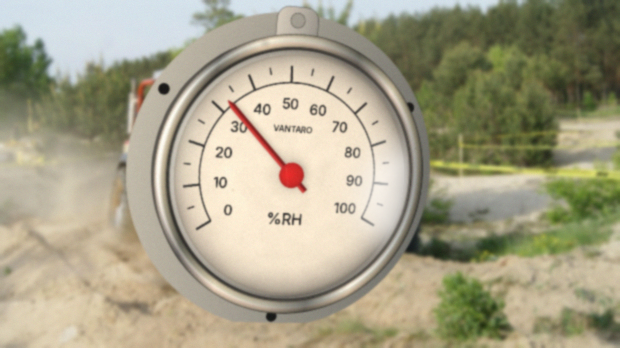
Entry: 32.5 %
